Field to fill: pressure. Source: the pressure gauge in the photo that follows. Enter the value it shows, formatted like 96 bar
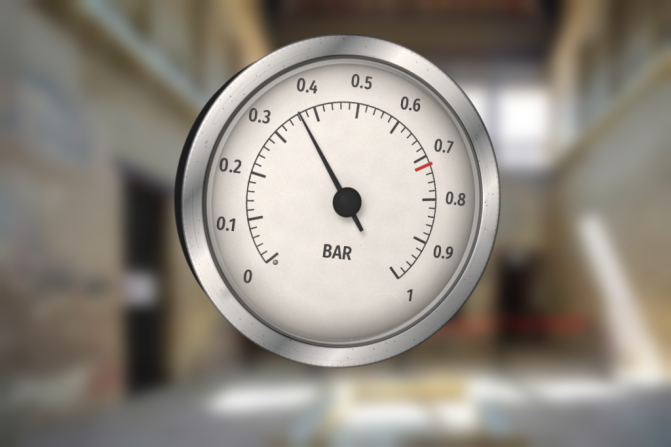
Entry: 0.36 bar
